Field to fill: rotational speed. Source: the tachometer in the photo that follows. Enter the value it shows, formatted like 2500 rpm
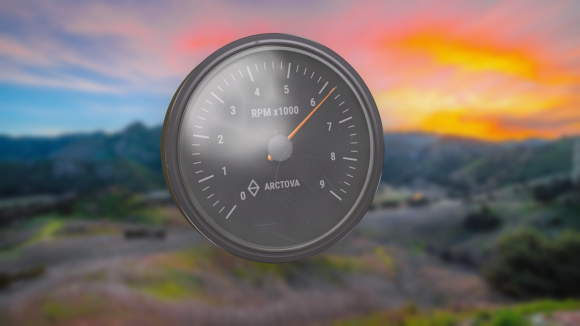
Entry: 6200 rpm
